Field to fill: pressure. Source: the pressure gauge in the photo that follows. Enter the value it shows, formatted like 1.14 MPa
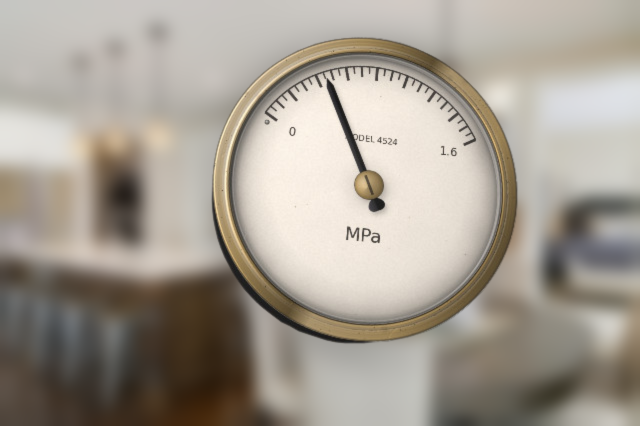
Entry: 0.45 MPa
